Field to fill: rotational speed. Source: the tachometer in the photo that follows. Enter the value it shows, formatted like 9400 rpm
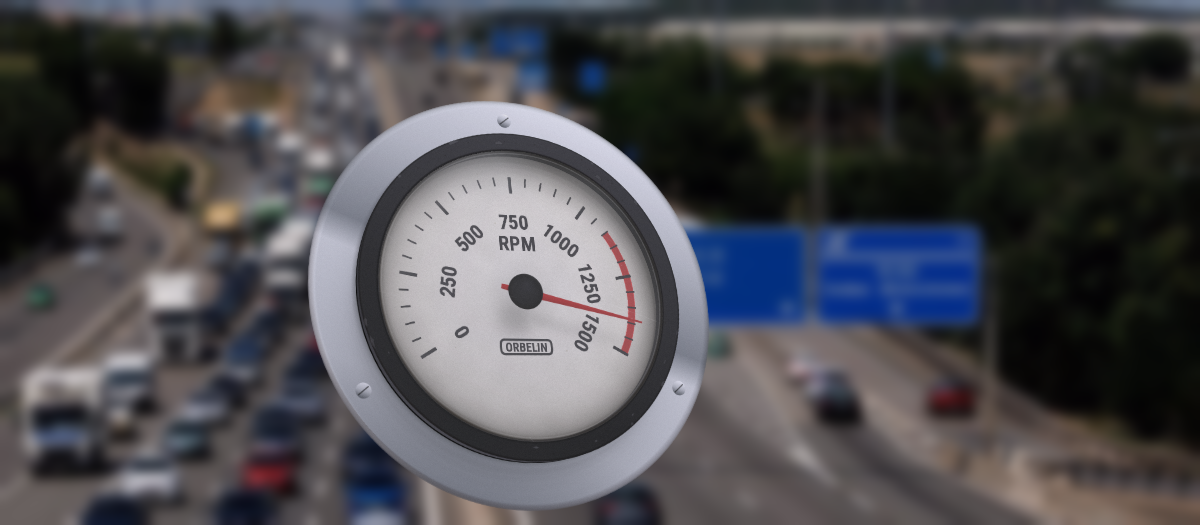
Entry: 1400 rpm
